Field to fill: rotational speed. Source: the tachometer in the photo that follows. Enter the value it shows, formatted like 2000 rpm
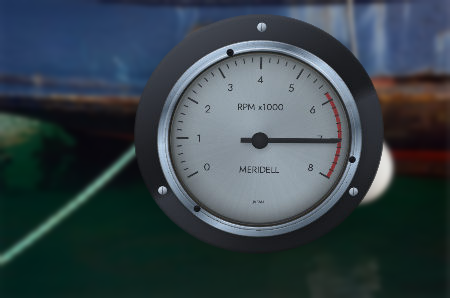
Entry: 7000 rpm
